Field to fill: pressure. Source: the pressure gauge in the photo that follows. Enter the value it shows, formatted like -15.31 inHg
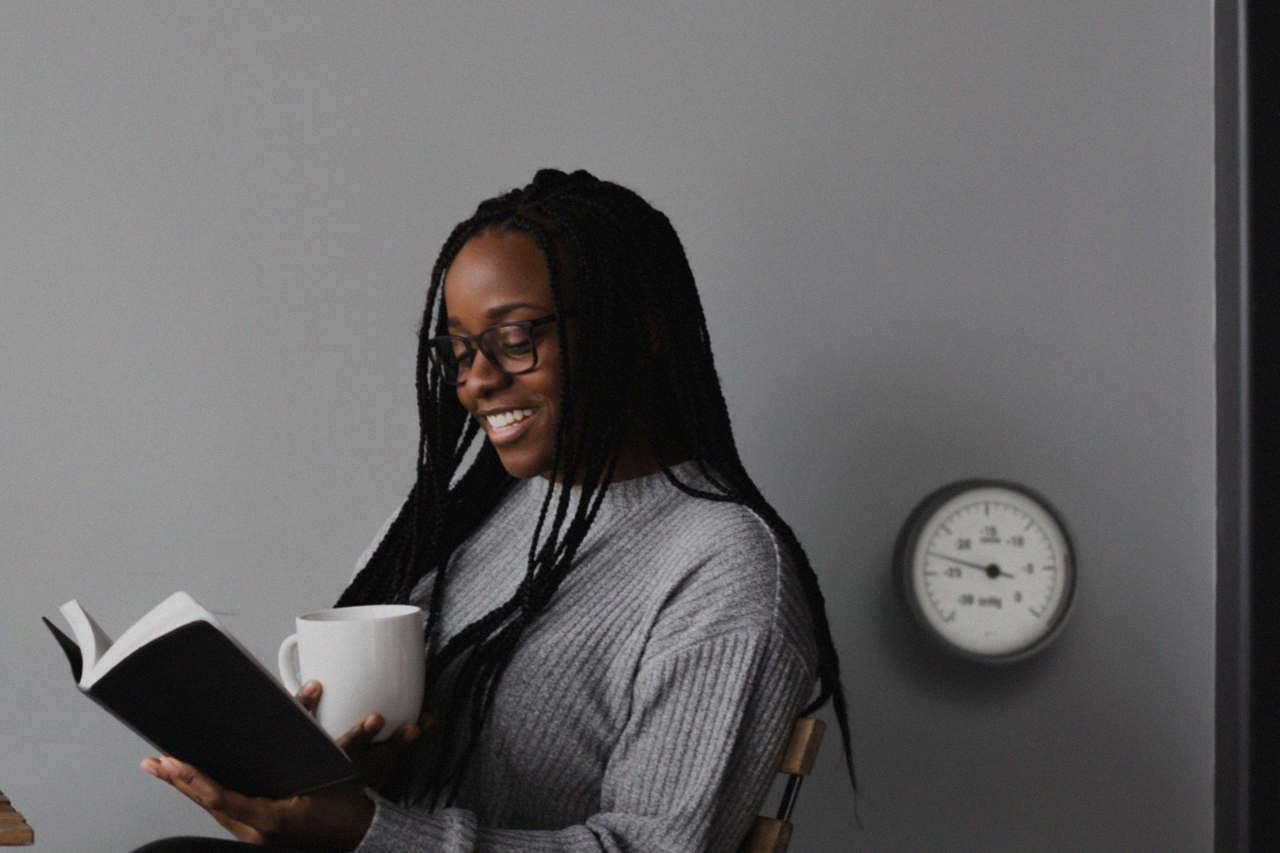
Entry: -23 inHg
